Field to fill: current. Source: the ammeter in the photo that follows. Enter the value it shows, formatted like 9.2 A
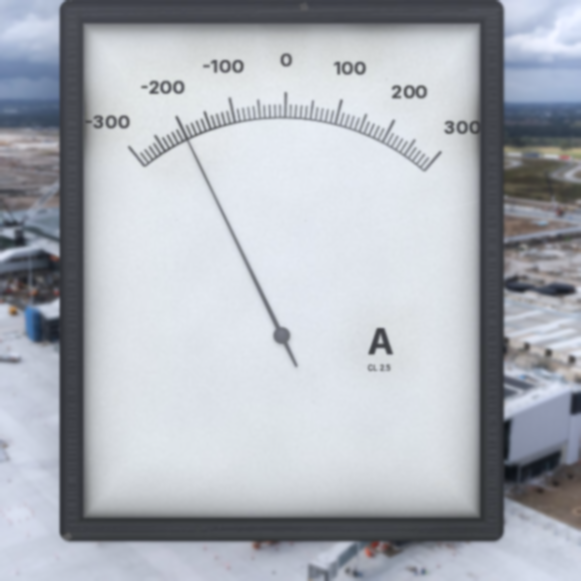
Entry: -200 A
